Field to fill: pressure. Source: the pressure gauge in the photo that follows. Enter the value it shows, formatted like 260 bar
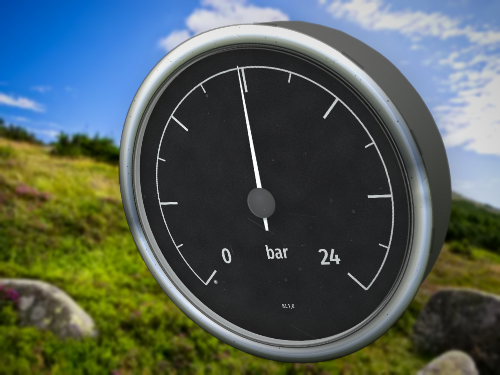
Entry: 12 bar
